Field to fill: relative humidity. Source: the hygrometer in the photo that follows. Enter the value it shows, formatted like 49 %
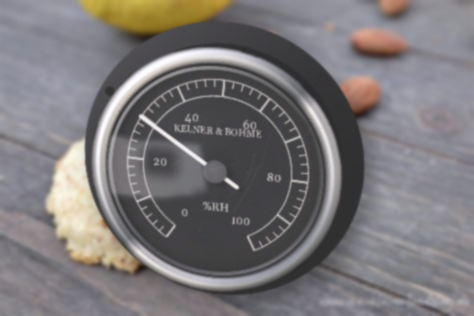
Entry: 30 %
